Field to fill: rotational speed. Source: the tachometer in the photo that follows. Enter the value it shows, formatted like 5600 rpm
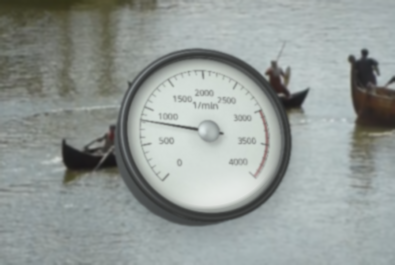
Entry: 800 rpm
